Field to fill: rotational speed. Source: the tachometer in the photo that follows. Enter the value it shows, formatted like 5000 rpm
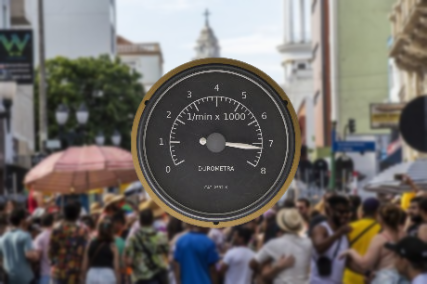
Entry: 7200 rpm
